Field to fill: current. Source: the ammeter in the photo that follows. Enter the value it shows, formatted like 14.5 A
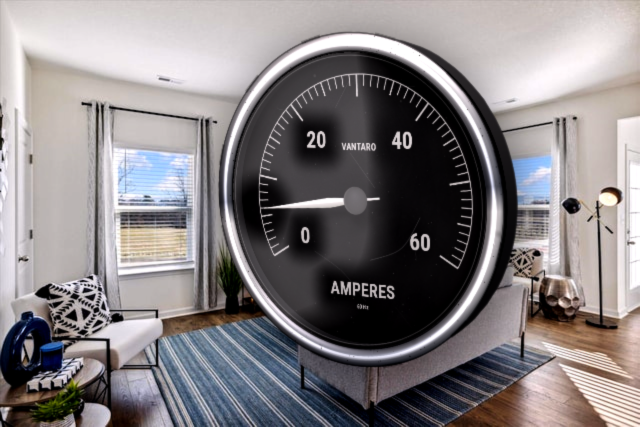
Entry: 6 A
